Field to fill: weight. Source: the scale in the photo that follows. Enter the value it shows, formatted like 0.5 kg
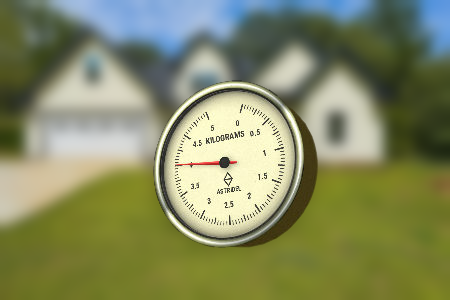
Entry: 4 kg
